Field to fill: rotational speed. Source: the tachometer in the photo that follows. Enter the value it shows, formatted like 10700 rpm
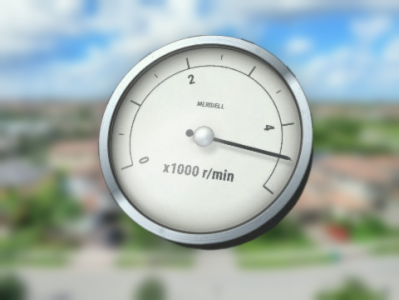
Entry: 4500 rpm
